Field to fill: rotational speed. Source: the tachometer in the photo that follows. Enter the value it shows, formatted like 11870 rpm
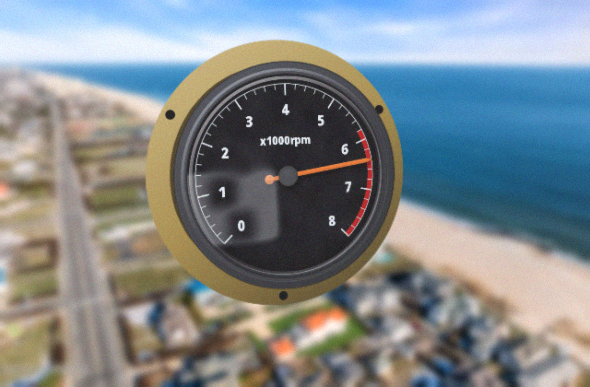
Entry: 6400 rpm
